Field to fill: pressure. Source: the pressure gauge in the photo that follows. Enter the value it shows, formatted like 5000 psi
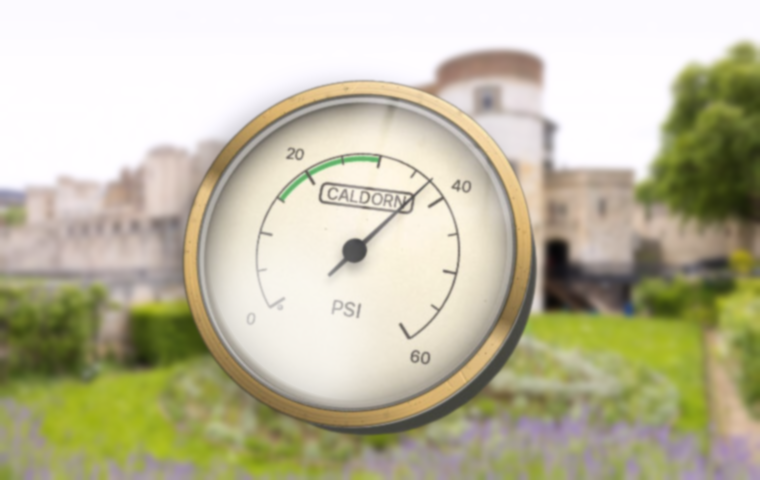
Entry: 37.5 psi
